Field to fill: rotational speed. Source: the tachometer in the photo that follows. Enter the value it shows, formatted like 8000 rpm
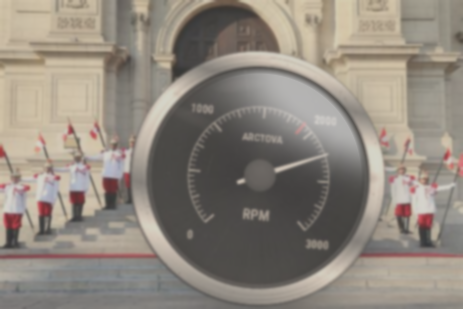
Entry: 2250 rpm
